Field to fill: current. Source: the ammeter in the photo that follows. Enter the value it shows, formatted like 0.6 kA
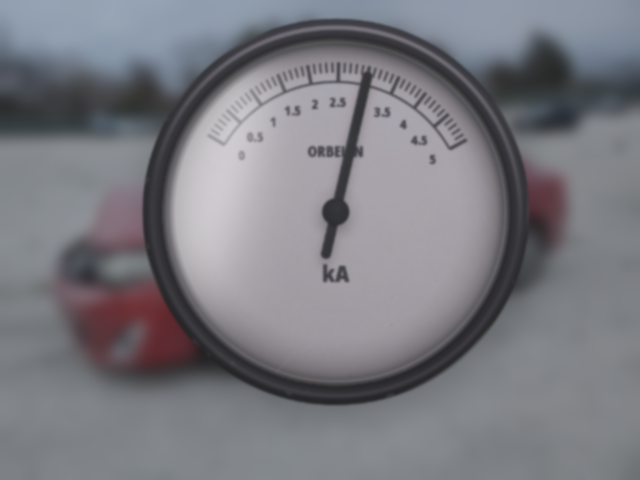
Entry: 3 kA
